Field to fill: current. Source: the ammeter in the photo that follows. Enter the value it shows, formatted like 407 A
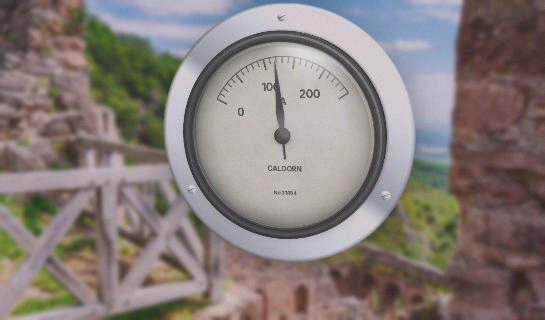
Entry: 120 A
